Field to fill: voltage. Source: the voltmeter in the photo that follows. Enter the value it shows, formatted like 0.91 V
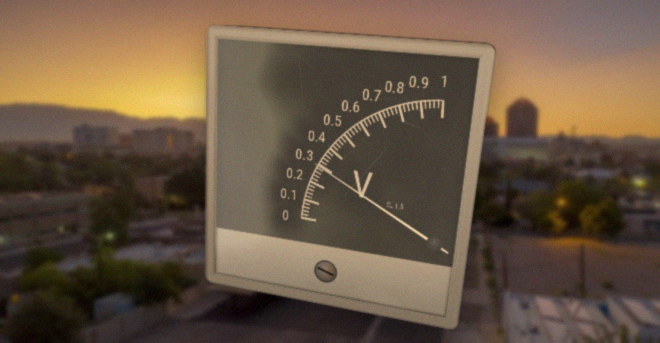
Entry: 0.3 V
